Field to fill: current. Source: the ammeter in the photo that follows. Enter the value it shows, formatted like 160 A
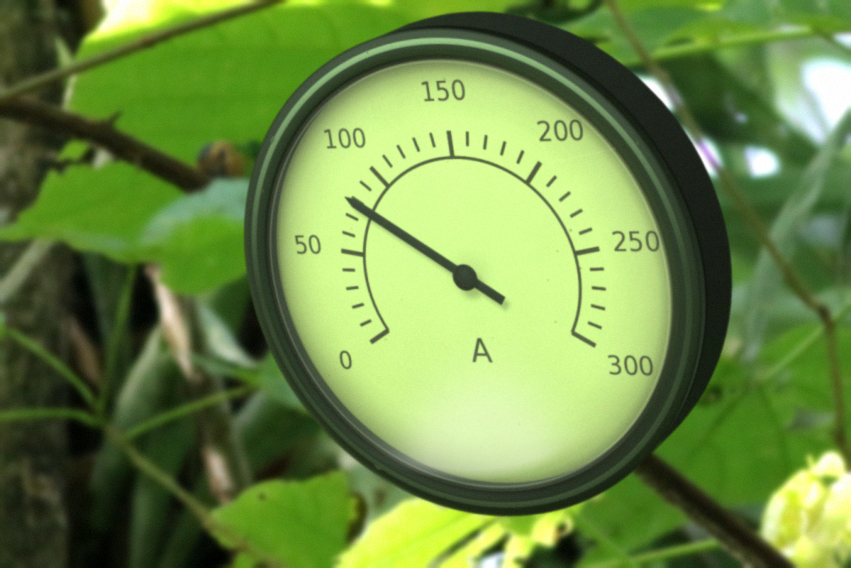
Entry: 80 A
